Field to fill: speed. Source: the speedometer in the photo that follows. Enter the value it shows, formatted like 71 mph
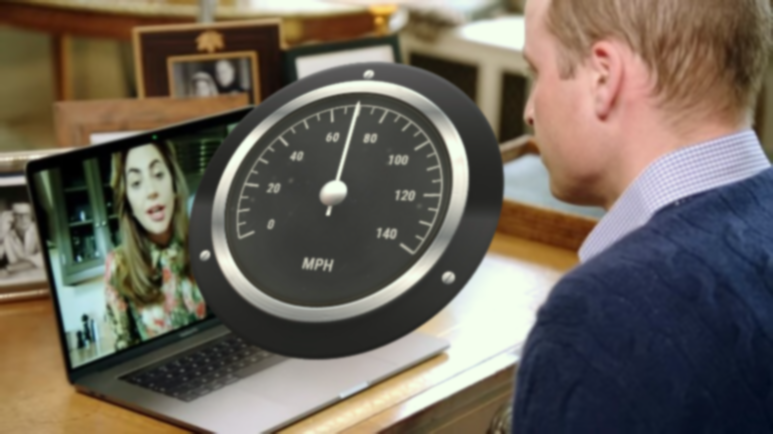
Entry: 70 mph
